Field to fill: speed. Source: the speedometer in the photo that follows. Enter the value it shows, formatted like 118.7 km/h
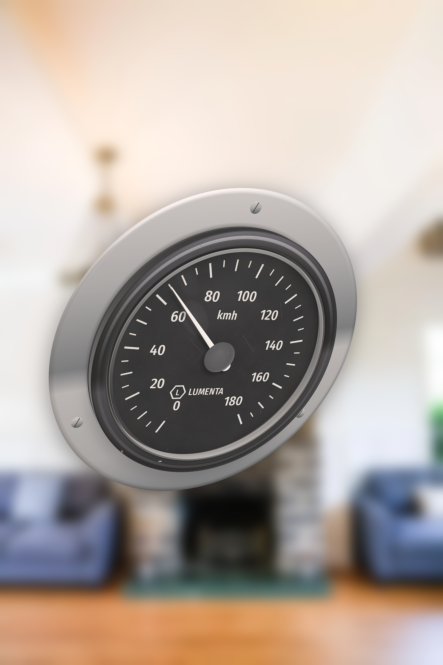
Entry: 65 km/h
